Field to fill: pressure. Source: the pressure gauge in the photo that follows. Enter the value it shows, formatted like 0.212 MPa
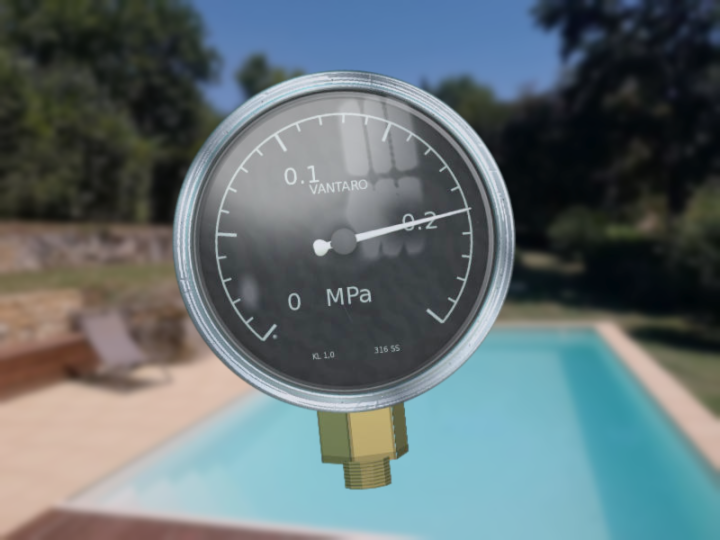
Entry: 0.2 MPa
